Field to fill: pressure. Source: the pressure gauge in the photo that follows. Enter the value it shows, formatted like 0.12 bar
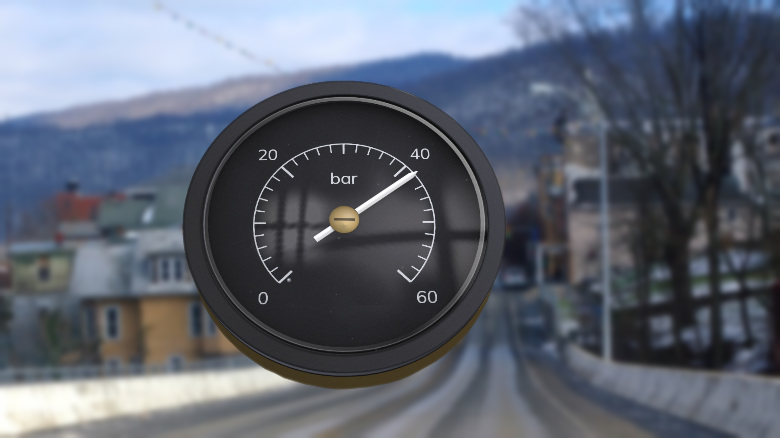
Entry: 42 bar
